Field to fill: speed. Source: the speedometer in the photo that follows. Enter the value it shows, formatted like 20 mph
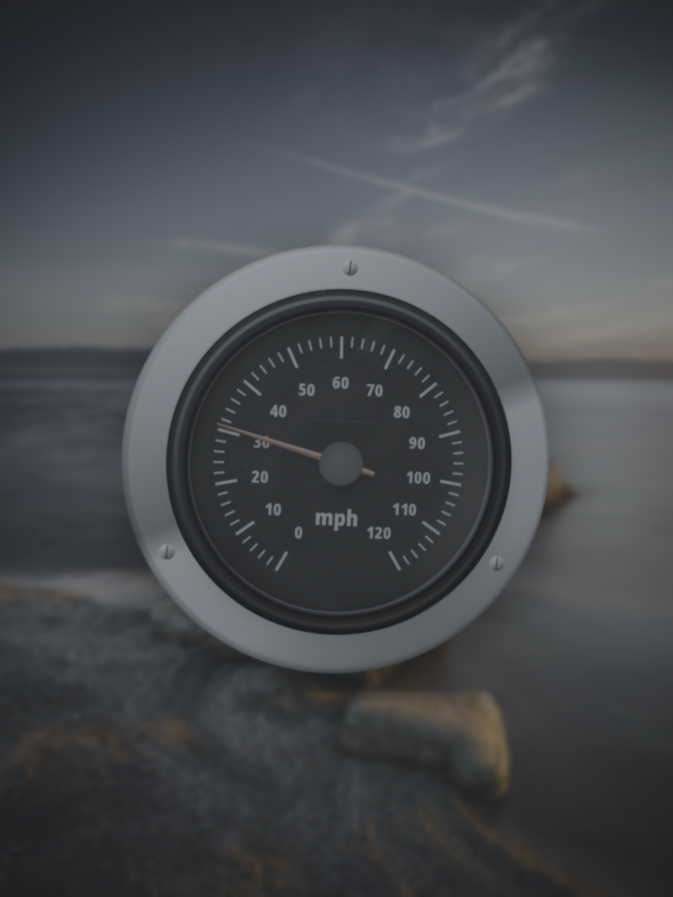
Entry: 31 mph
